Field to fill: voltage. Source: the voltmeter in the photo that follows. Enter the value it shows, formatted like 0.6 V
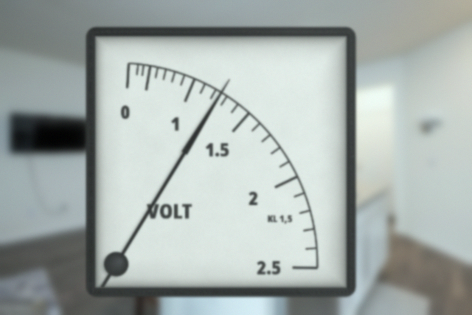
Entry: 1.25 V
